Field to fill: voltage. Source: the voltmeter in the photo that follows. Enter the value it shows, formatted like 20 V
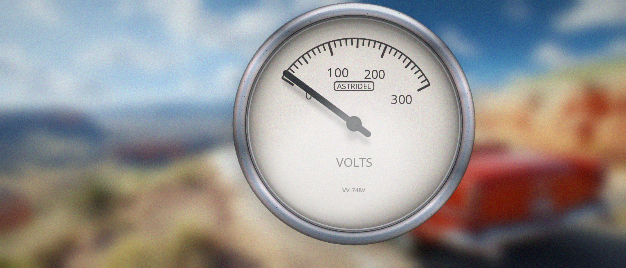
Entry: 10 V
